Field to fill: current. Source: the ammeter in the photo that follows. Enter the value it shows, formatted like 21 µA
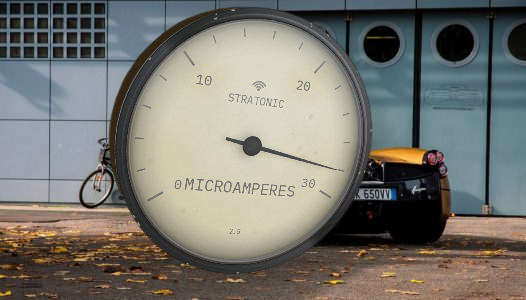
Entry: 28 µA
